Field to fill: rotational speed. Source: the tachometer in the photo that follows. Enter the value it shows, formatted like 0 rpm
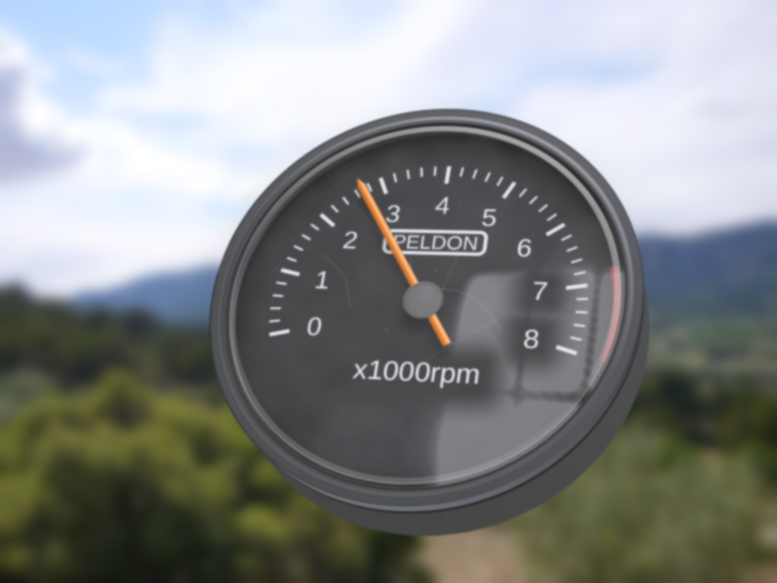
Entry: 2700 rpm
